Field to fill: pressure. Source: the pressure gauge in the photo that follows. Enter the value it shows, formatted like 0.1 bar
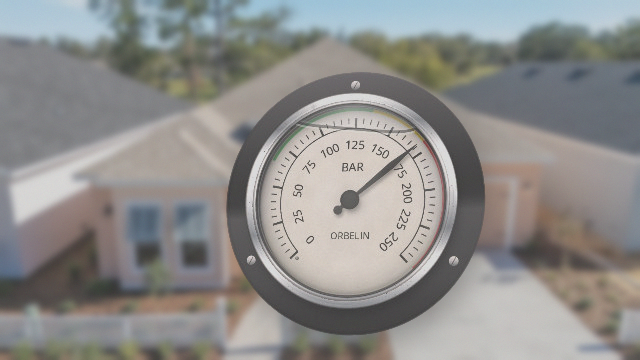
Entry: 170 bar
